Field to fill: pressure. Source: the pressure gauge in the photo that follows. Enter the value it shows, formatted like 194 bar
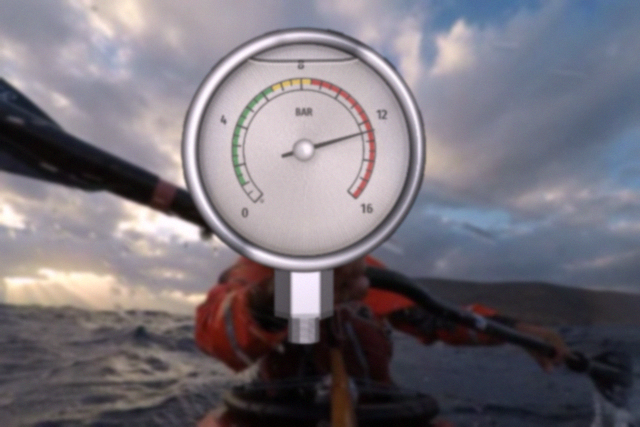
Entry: 12.5 bar
